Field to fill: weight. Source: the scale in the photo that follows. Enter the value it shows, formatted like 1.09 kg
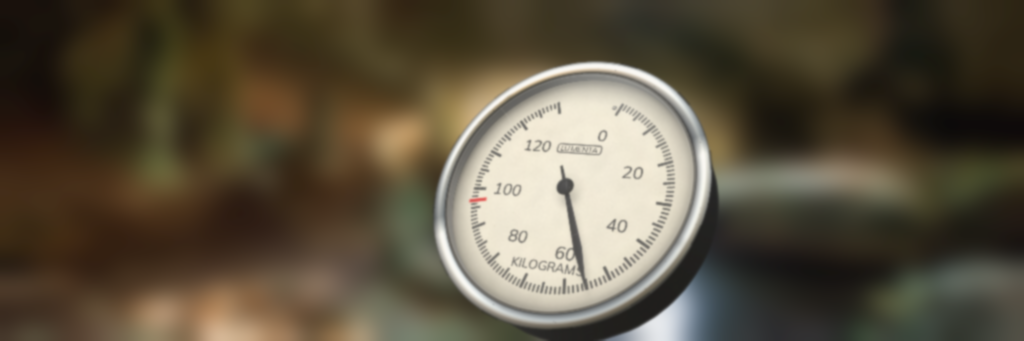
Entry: 55 kg
